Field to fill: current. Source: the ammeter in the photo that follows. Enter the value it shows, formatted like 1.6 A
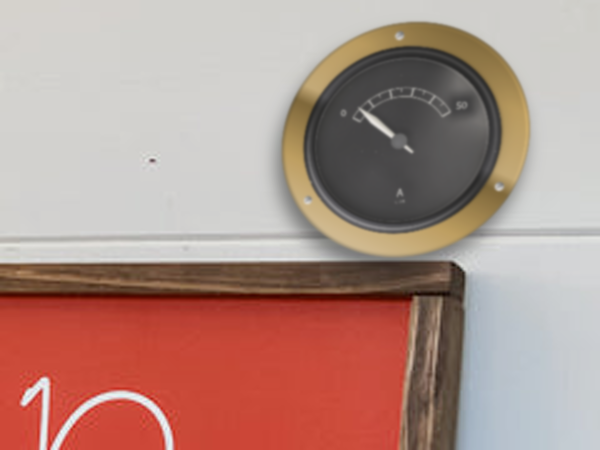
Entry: 5 A
